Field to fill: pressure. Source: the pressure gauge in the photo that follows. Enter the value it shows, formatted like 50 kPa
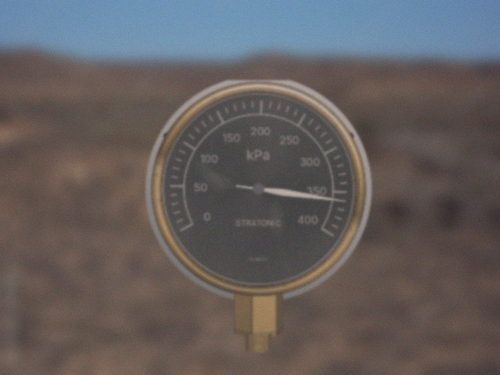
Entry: 360 kPa
